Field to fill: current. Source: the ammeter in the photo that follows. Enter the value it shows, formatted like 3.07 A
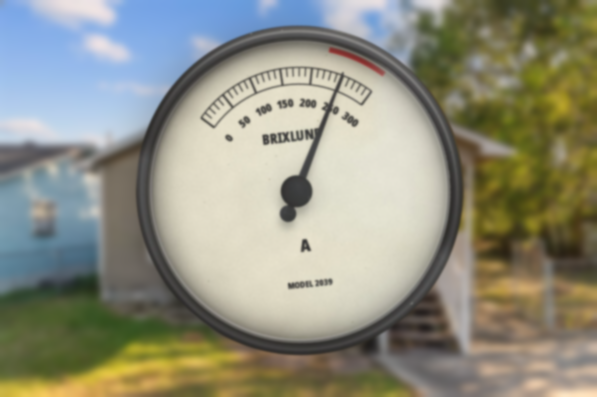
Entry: 250 A
